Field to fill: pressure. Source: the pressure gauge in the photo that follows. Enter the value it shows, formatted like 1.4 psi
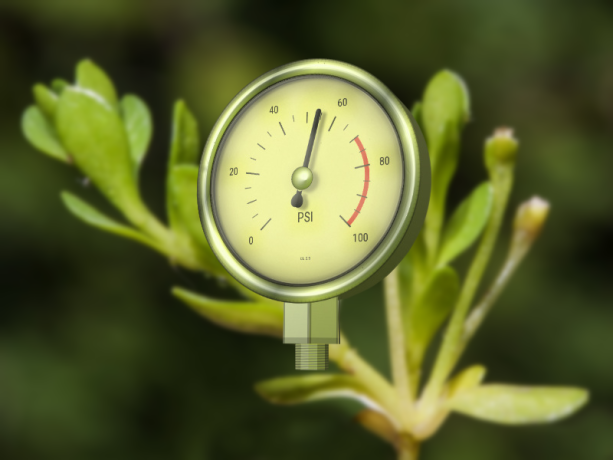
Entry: 55 psi
